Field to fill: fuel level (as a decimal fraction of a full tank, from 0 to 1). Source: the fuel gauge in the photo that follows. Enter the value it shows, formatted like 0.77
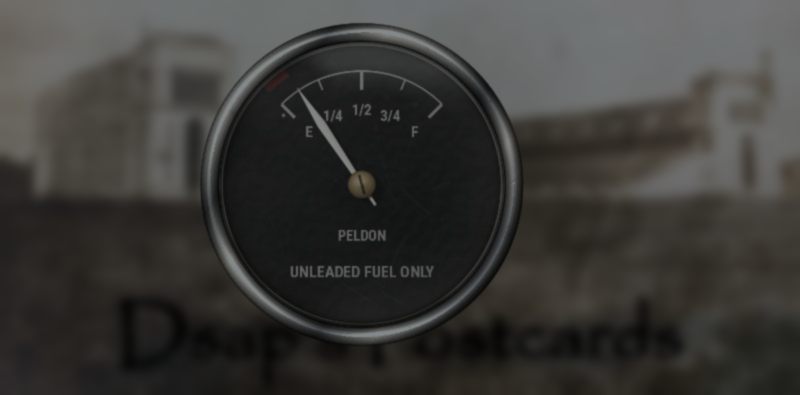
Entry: 0.125
